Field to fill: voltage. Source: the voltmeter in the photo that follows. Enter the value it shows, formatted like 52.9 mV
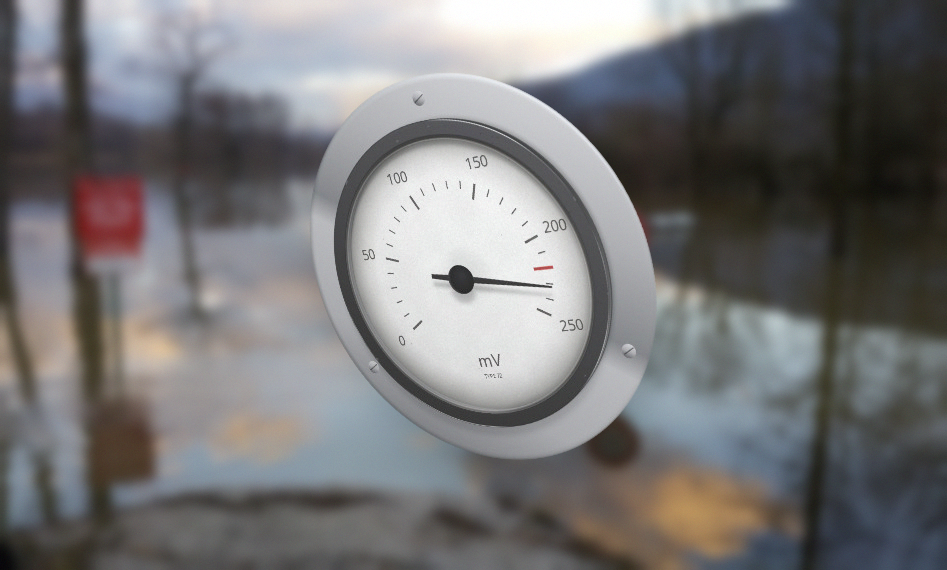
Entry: 230 mV
